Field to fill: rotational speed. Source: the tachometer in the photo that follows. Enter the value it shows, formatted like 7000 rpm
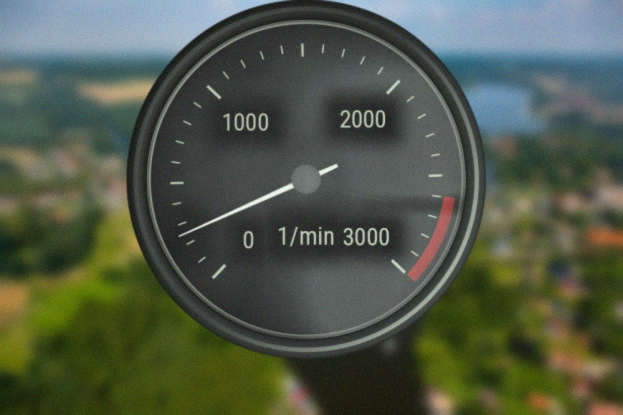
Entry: 250 rpm
